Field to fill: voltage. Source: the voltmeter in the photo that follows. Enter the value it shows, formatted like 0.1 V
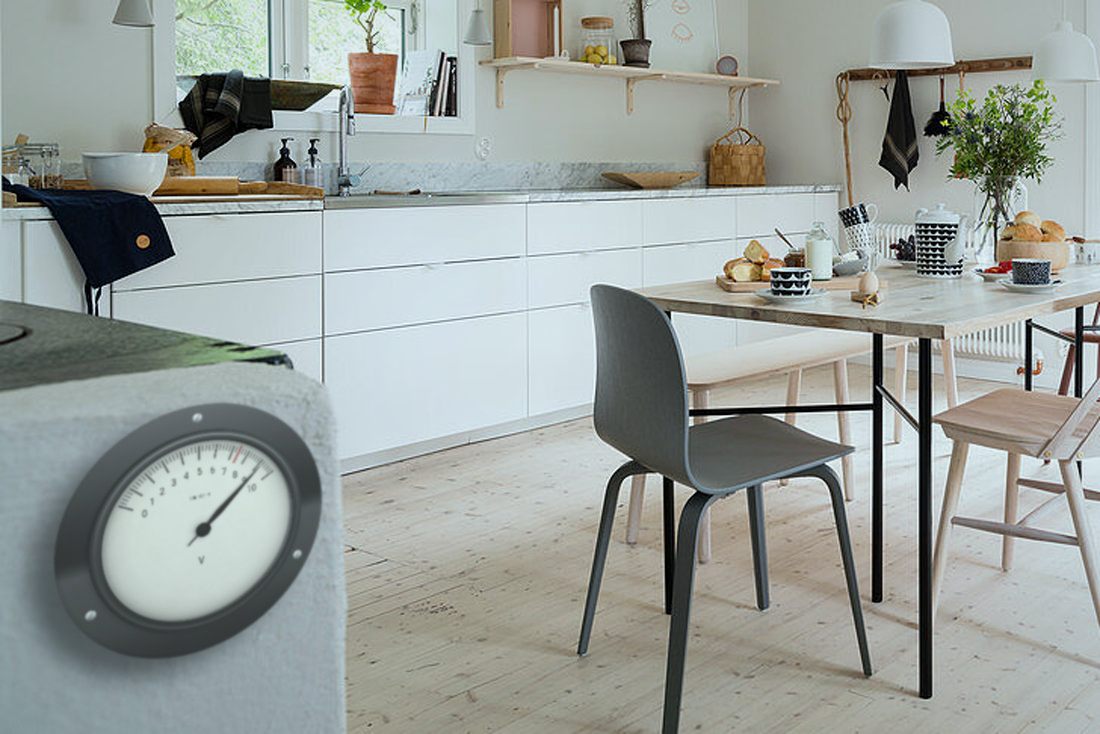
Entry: 9 V
